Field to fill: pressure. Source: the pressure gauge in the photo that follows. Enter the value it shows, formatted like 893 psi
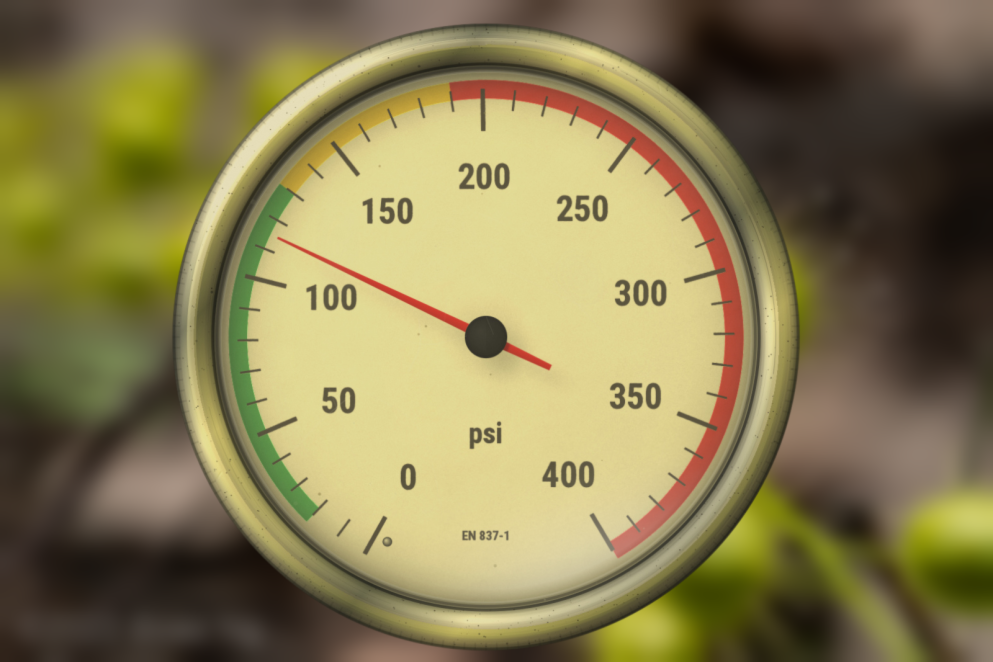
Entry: 115 psi
